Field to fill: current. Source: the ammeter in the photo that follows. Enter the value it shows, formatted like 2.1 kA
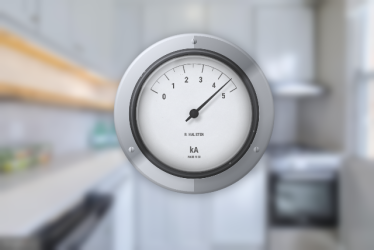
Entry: 4.5 kA
